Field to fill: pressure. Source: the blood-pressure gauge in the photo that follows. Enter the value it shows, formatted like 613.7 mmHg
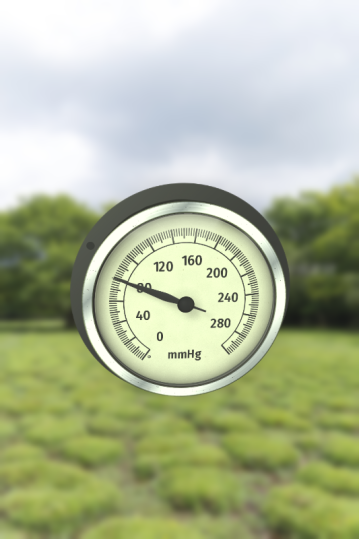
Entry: 80 mmHg
